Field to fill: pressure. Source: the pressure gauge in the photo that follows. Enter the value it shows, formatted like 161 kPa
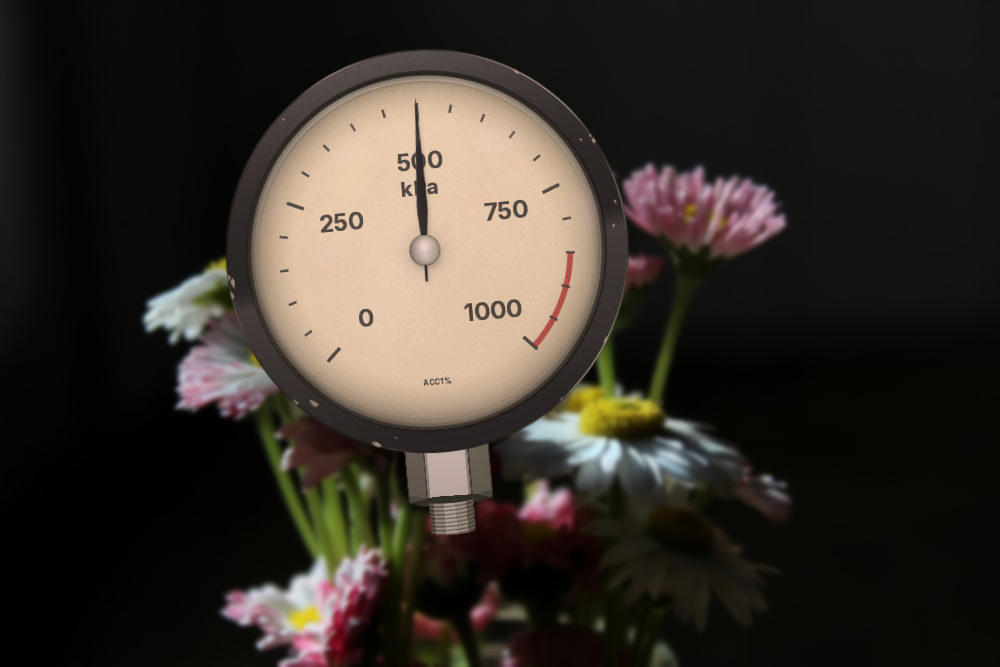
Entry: 500 kPa
